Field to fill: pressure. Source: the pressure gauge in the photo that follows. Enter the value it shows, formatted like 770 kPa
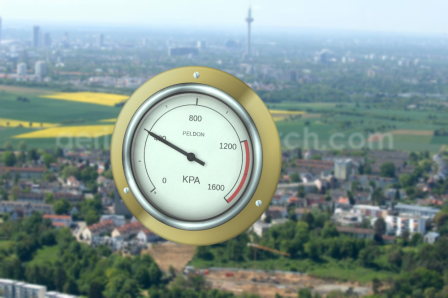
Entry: 400 kPa
